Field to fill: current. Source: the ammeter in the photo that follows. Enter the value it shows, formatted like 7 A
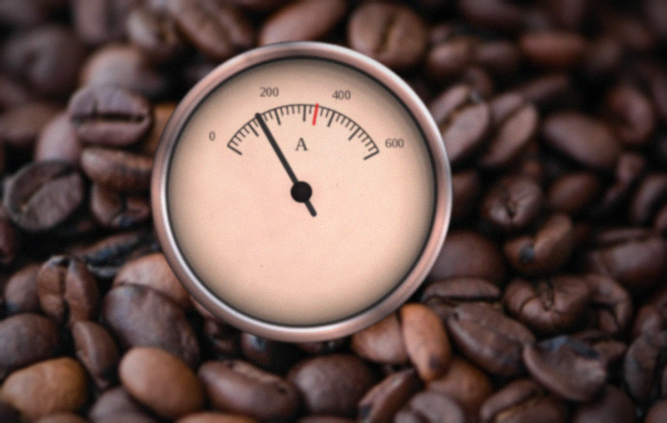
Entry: 140 A
